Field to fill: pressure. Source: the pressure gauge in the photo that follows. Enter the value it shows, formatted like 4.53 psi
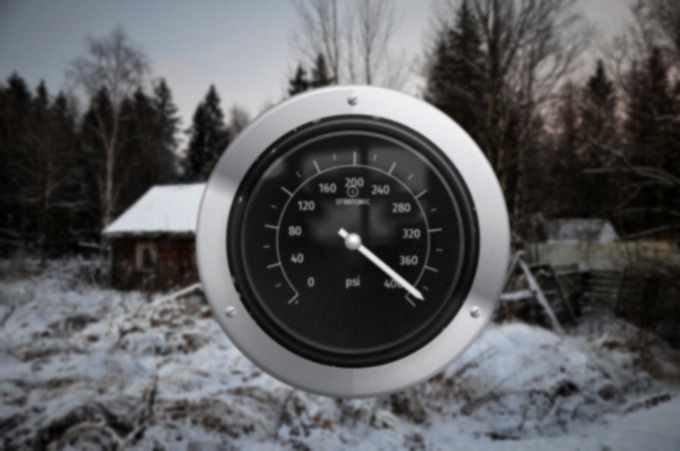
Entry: 390 psi
